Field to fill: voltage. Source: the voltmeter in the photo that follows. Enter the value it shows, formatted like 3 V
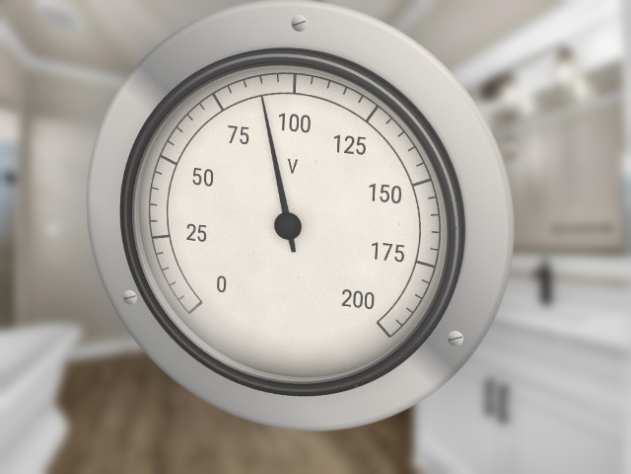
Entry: 90 V
